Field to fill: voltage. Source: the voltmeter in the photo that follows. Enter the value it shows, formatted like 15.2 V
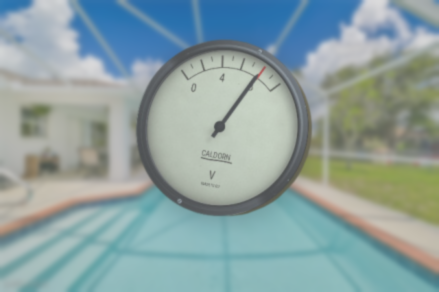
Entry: 8 V
